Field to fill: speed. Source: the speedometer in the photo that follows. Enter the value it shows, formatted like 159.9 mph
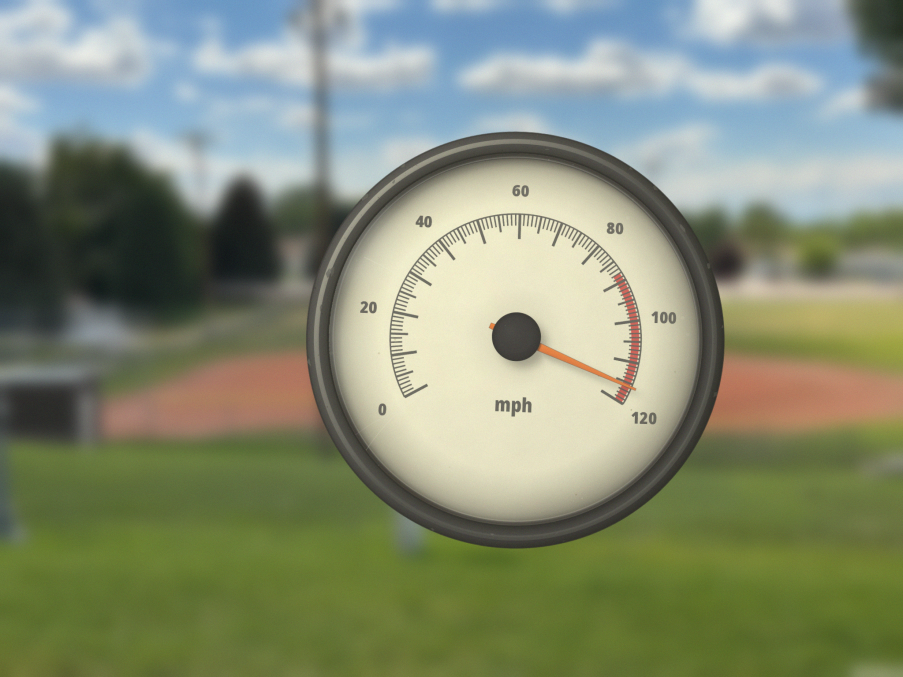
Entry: 116 mph
